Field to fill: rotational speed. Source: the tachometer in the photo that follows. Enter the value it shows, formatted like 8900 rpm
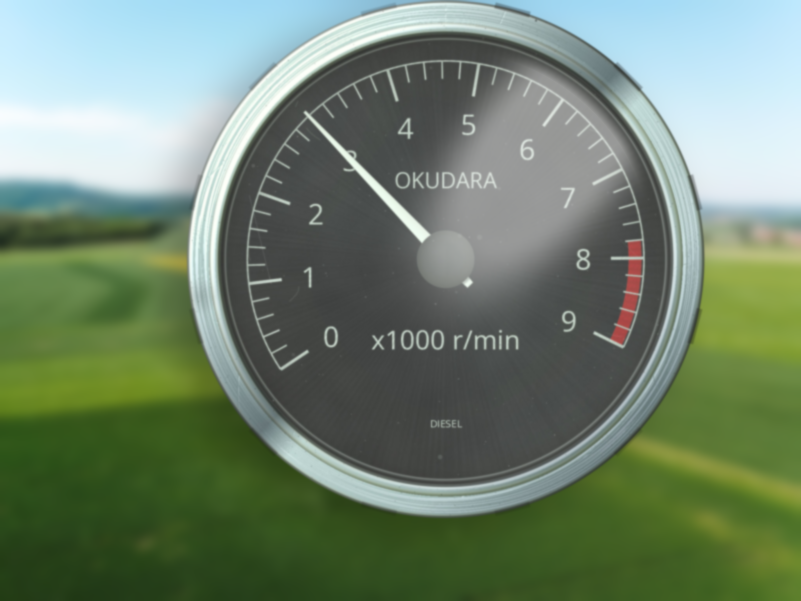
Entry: 3000 rpm
